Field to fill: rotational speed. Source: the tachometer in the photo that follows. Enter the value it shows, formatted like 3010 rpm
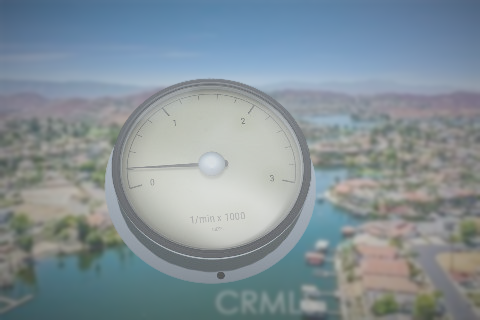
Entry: 200 rpm
